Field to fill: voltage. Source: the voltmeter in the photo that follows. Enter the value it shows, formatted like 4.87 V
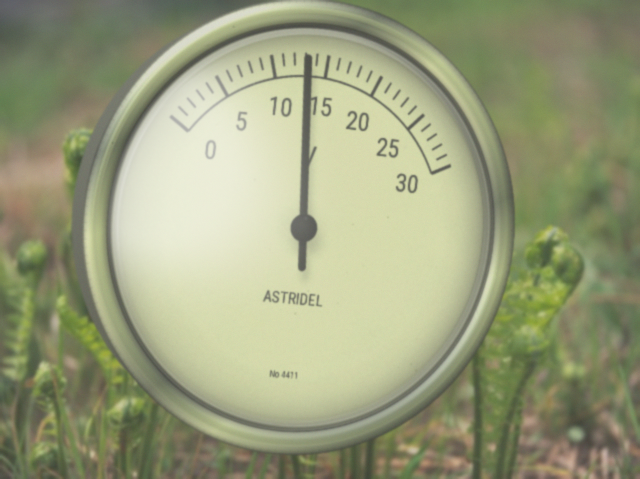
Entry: 13 V
